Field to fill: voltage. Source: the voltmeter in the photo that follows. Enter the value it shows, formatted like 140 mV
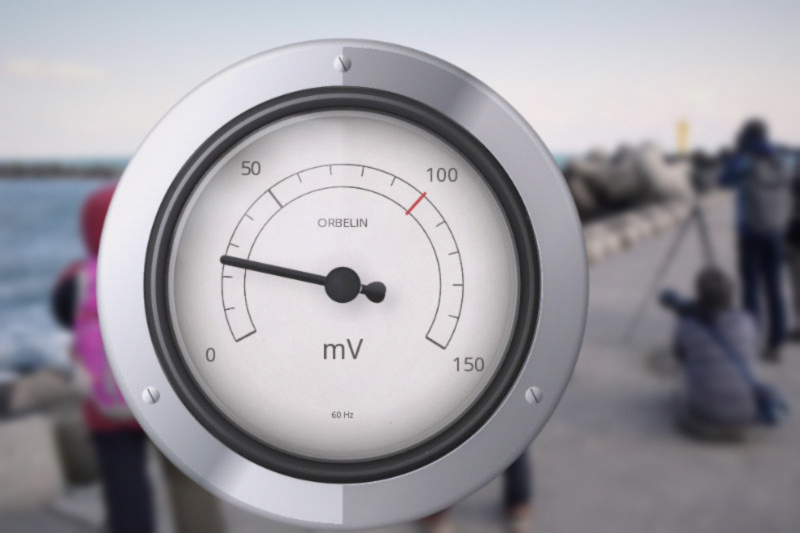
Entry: 25 mV
